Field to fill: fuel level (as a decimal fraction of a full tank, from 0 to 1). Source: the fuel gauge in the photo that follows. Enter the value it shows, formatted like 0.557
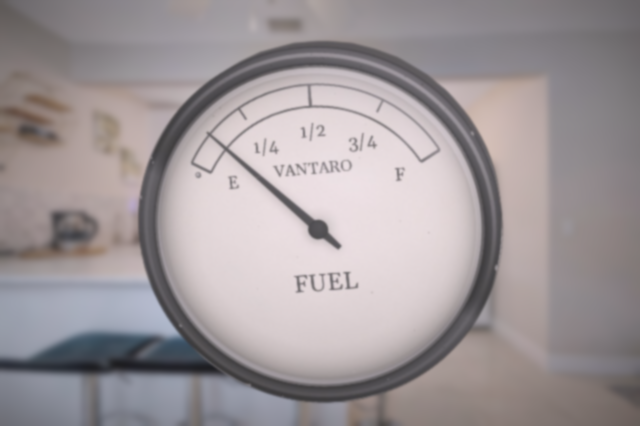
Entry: 0.125
